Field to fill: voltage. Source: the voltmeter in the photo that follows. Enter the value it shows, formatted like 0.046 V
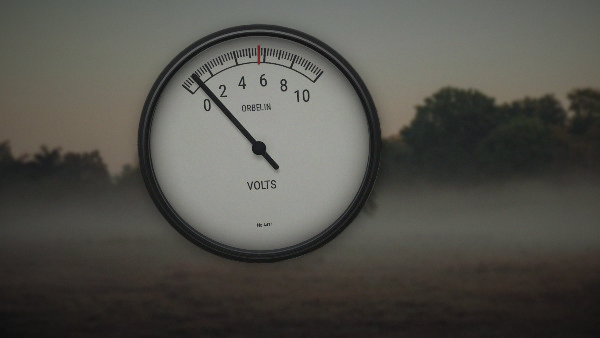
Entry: 1 V
